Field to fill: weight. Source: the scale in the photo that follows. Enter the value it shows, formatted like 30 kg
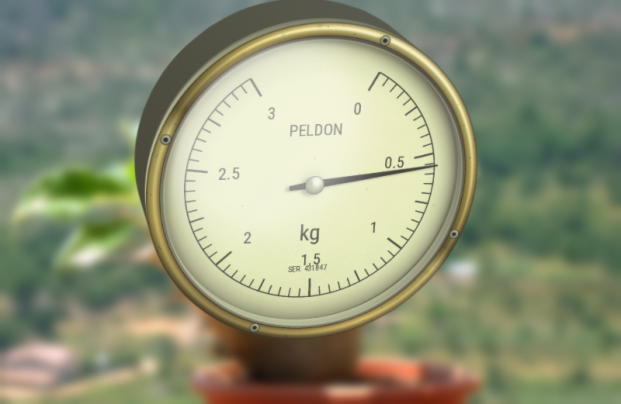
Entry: 0.55 kg
